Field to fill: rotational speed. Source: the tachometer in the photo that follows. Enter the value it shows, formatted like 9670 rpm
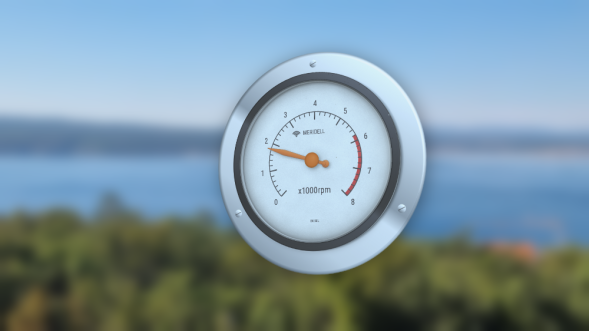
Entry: 1800 rpm
